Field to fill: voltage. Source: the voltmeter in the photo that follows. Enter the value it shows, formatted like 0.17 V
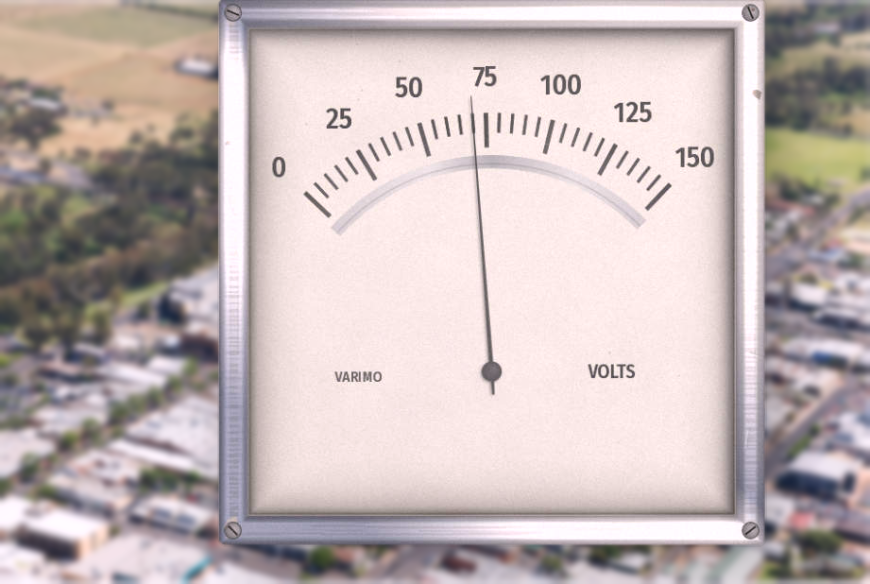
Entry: 70 V
